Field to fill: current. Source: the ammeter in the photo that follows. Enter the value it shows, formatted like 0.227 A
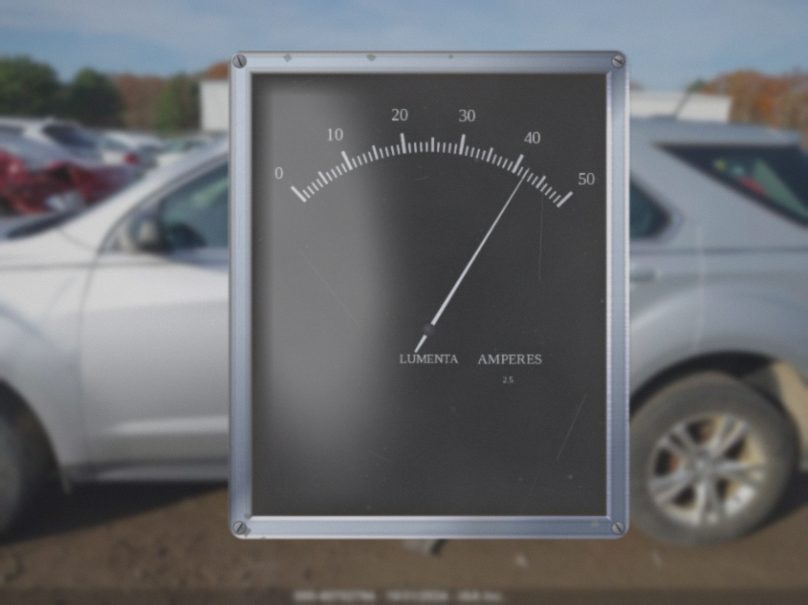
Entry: 42 A
